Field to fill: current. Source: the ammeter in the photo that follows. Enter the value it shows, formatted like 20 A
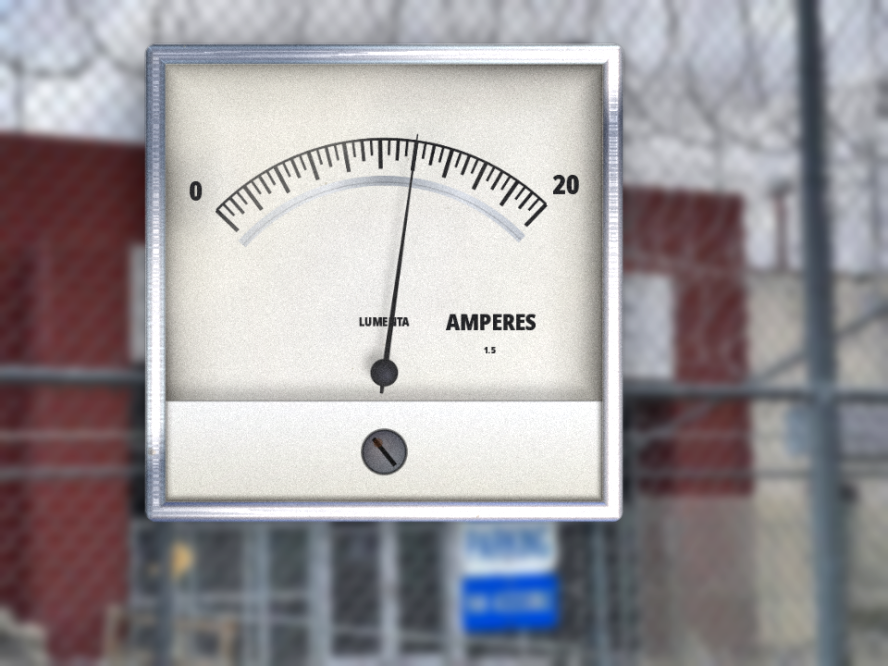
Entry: 12 A
